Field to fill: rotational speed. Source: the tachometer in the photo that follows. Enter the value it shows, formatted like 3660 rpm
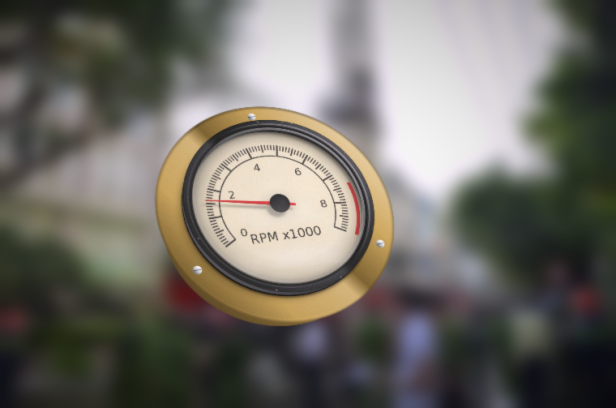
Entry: 1500 rpm
